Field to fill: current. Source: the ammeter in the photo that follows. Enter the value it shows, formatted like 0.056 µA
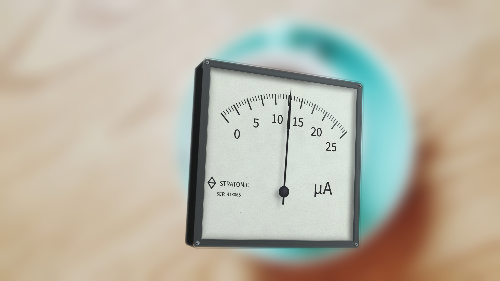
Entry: 12.5 µA
